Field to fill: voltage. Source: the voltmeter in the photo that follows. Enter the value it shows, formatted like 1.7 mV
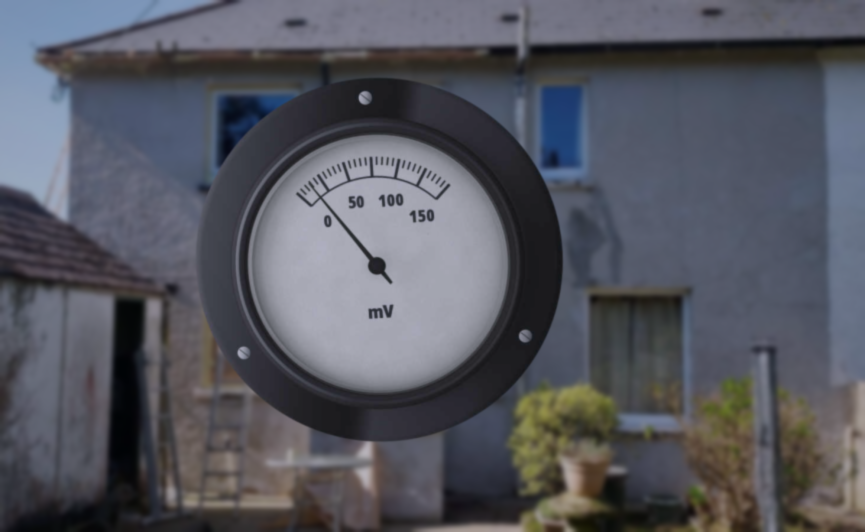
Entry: 15 mV
